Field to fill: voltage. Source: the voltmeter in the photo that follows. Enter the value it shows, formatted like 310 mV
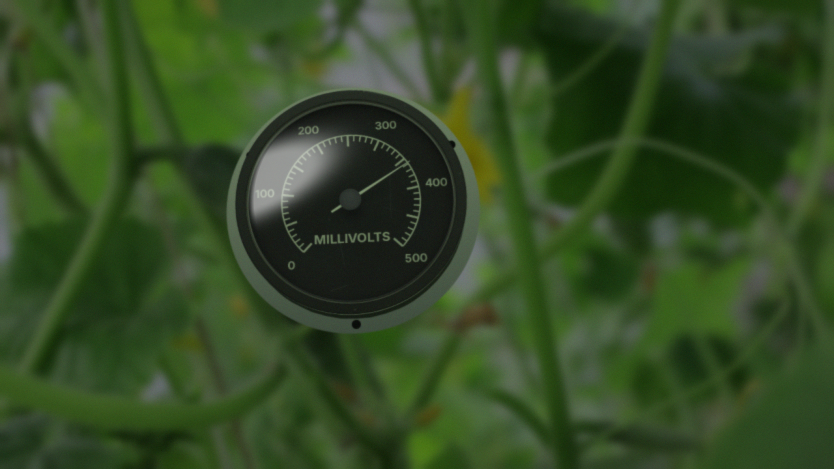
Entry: 360 mV
